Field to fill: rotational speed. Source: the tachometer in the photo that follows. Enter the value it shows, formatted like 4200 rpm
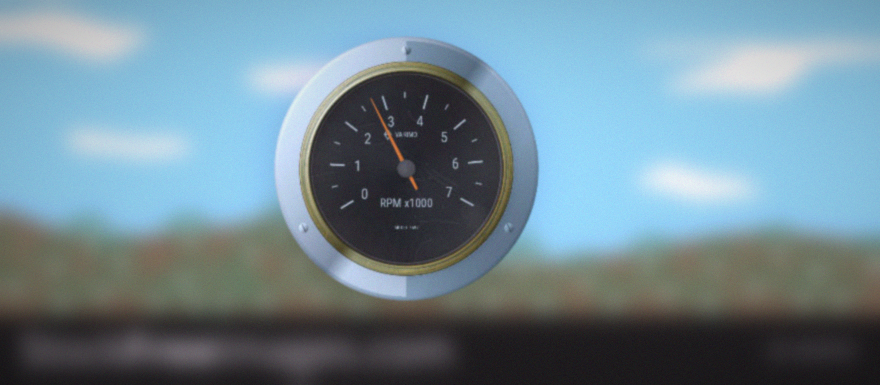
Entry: 2750 rpm
